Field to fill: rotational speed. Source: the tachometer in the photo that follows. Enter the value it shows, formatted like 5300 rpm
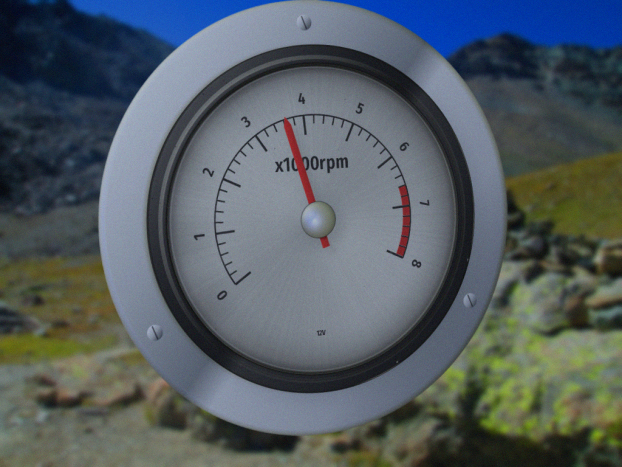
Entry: 3600 rpm
